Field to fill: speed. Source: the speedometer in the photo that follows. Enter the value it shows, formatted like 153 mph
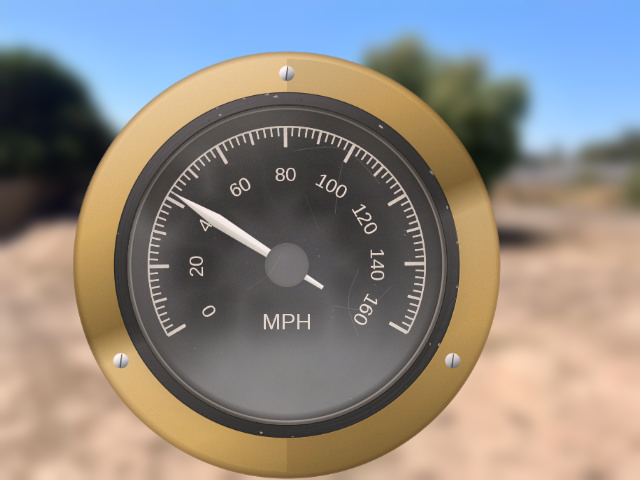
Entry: 42 mph
